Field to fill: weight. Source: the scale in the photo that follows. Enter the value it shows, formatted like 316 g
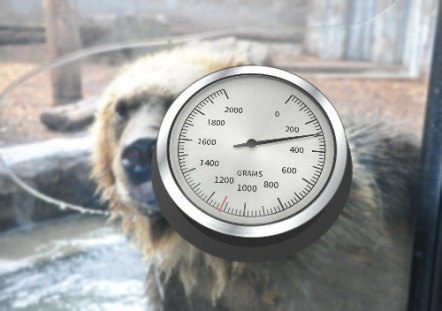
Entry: 300 g
